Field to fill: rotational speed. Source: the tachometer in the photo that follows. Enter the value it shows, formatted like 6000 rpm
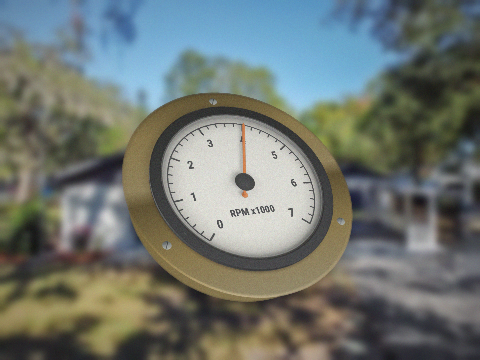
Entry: 4000 rpm
